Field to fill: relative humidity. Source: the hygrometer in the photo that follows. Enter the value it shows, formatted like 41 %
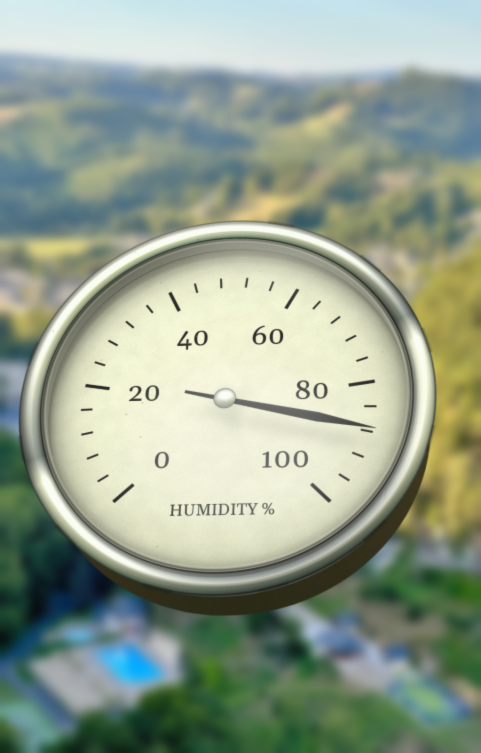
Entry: 88 %
